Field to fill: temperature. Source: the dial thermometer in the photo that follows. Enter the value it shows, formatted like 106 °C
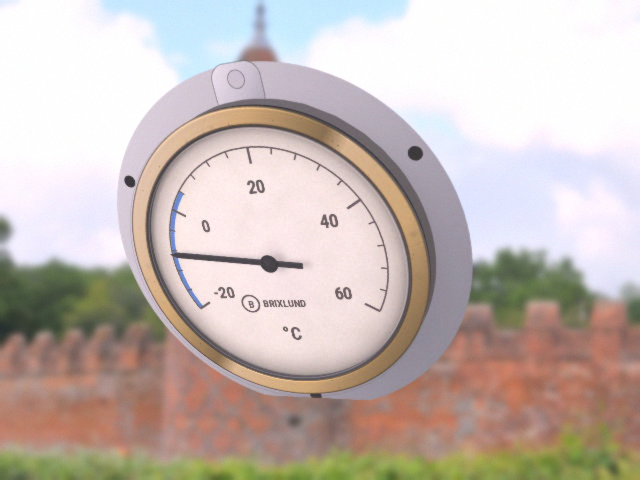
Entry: -8 °C
